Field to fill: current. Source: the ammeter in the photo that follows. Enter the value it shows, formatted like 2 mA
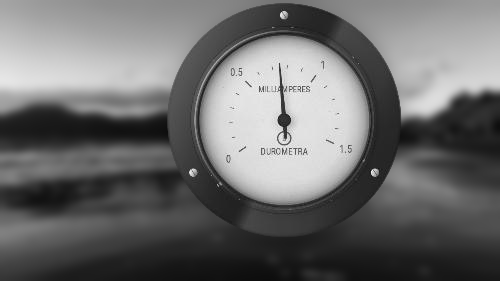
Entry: 0.75 mA
